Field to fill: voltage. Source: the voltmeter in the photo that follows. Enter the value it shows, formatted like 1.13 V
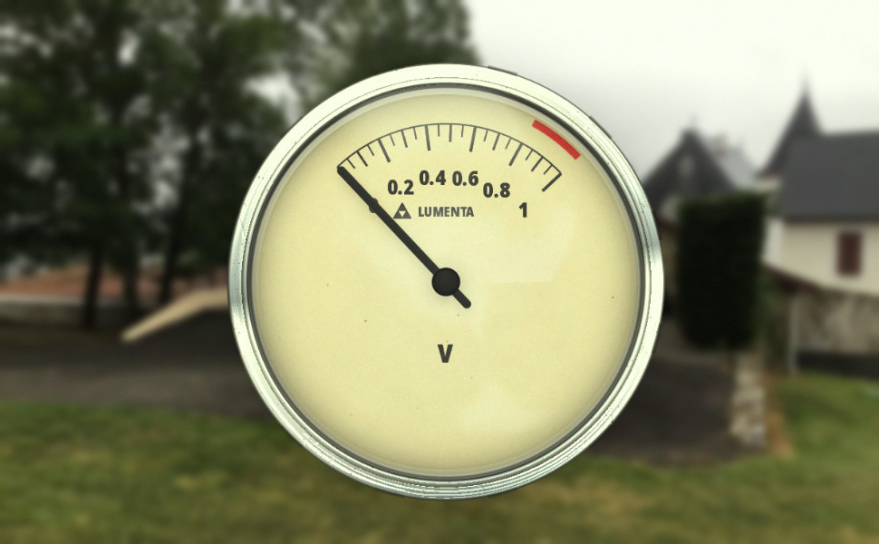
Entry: 0 V
